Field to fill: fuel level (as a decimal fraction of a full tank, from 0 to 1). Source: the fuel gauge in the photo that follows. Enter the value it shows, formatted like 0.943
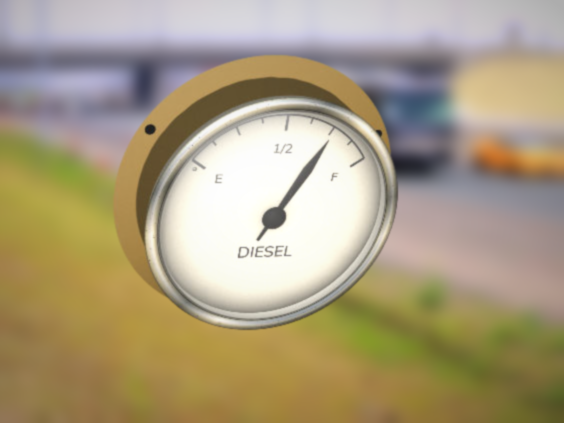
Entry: 0.75
